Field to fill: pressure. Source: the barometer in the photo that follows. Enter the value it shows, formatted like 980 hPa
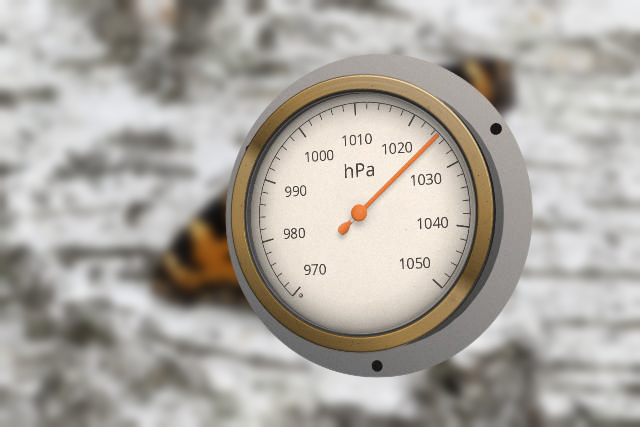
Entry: 1025 hPa
